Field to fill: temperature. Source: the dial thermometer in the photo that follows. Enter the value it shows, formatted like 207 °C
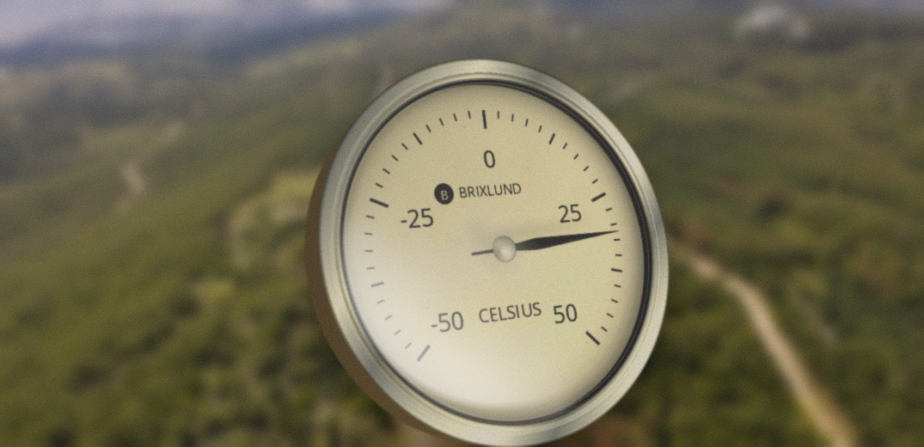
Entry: 31.25 °C
